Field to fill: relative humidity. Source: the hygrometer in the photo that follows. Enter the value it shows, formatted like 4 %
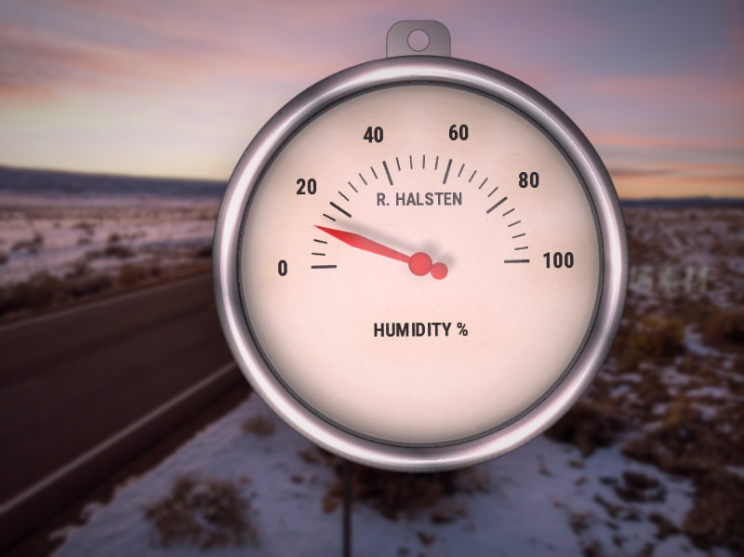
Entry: 12 %
